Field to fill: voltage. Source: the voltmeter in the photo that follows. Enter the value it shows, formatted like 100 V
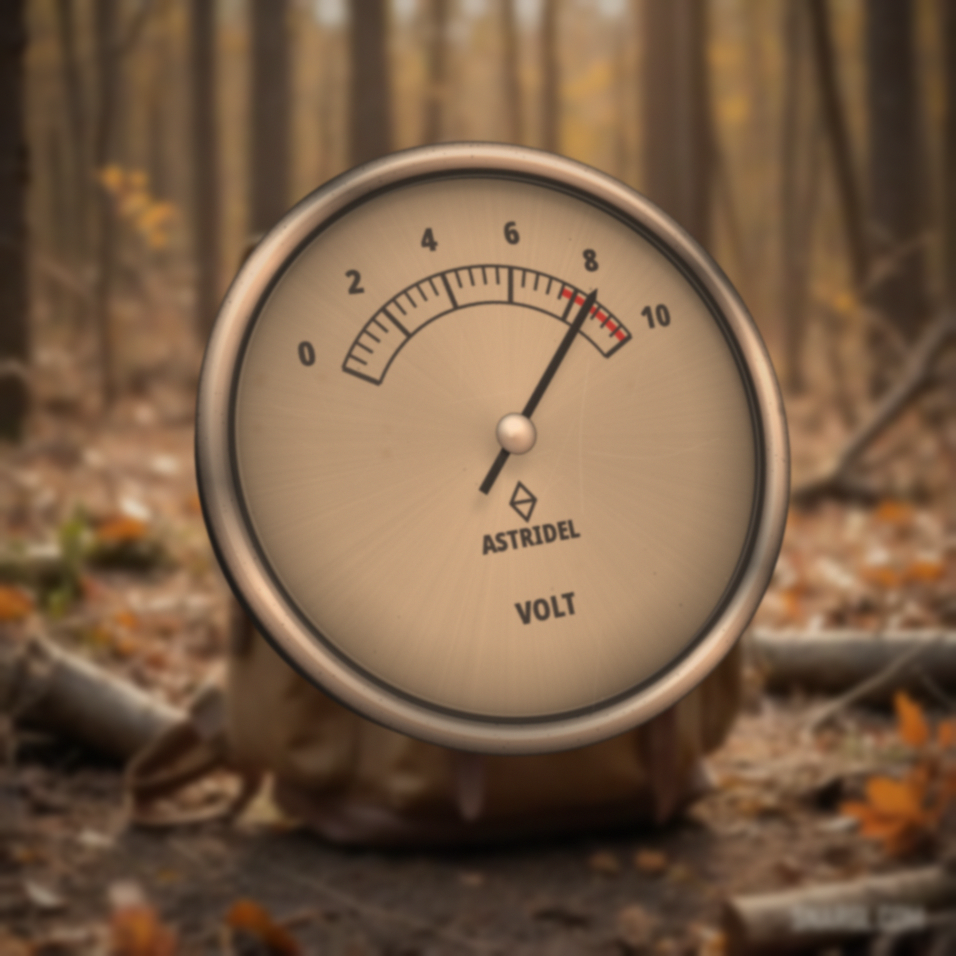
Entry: 8.4 V
